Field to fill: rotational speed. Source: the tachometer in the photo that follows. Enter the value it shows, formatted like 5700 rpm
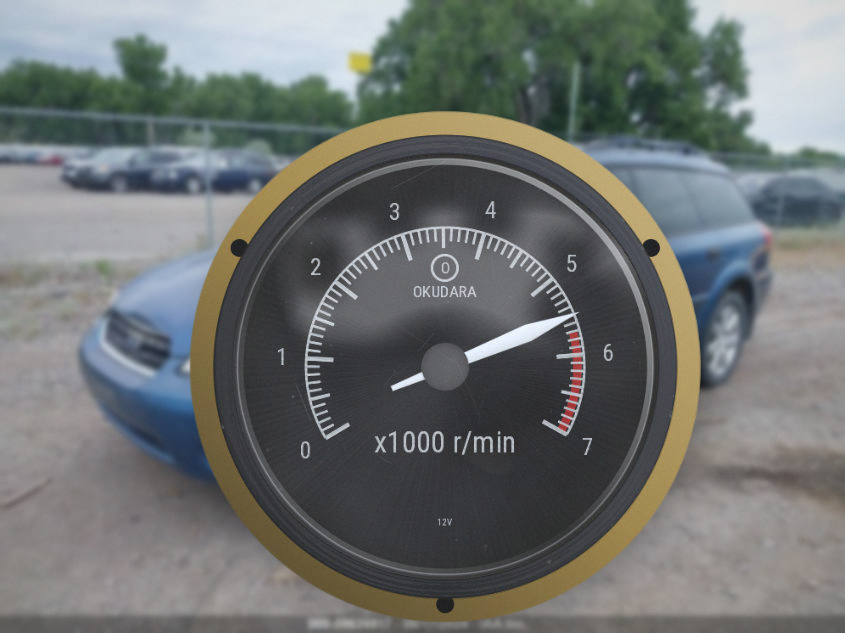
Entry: 5500 rpm
